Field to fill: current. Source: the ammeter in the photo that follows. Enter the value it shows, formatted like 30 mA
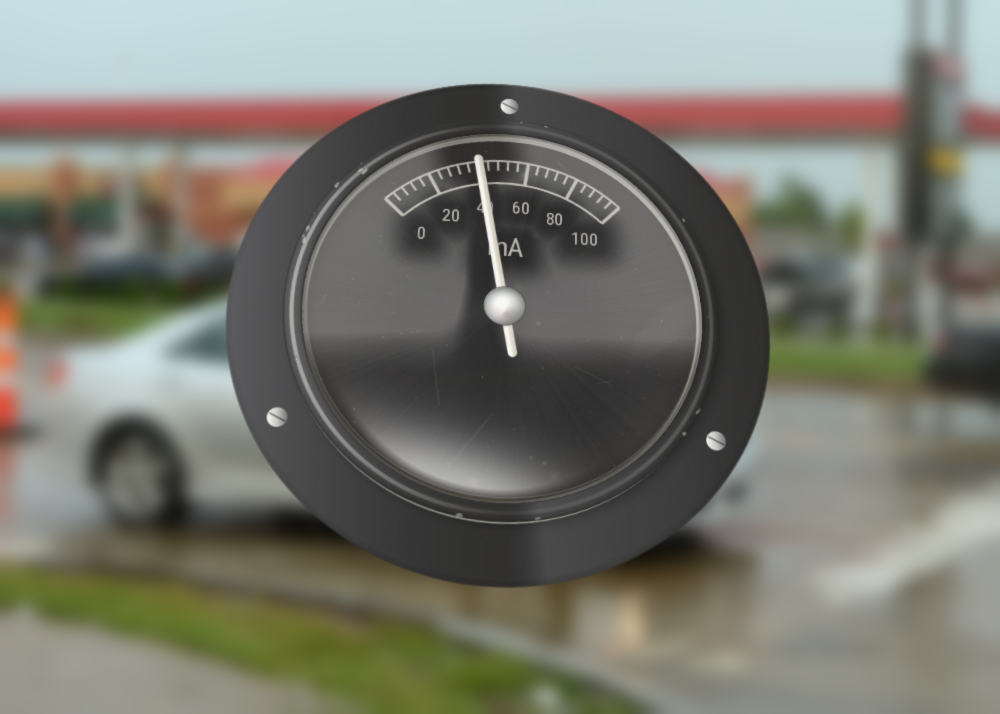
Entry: 40 mA
